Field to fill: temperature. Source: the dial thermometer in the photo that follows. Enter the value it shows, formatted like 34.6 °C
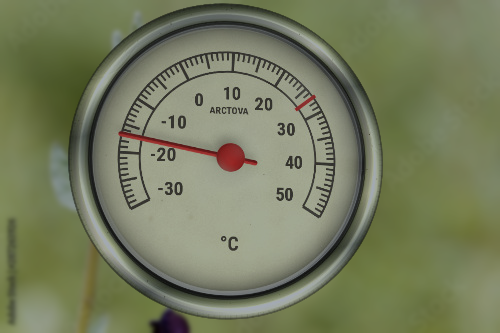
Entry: -17 °C
